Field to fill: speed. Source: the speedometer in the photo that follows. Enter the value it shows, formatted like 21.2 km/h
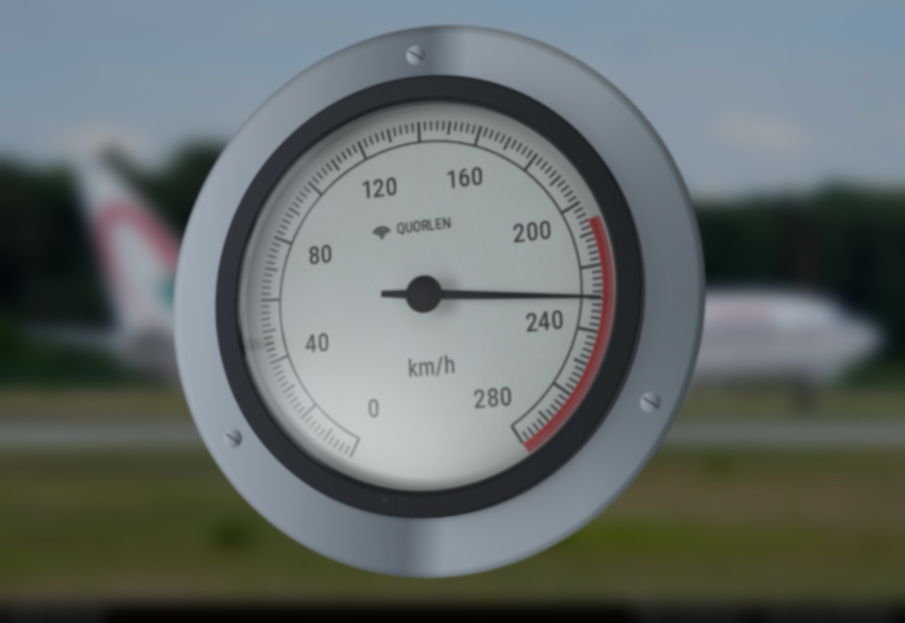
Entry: 230 km/h
